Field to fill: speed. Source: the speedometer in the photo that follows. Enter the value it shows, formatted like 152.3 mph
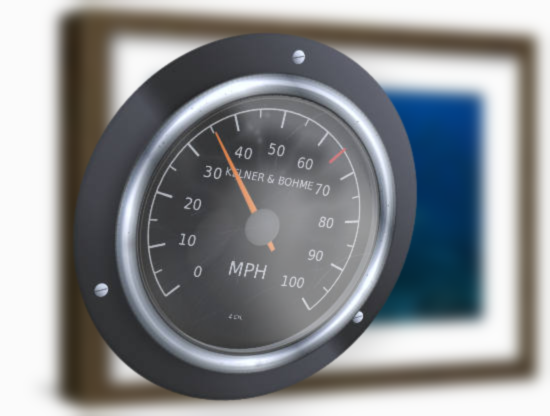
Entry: 35 mph
